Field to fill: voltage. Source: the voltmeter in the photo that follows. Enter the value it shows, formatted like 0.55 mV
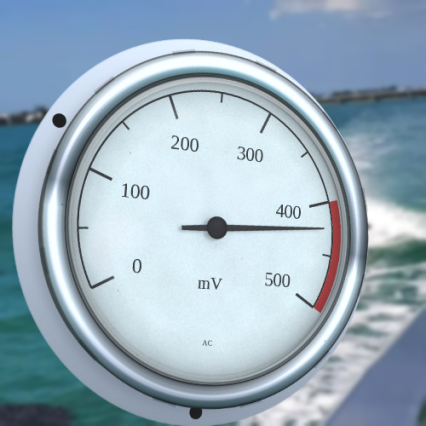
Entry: 425 mV
